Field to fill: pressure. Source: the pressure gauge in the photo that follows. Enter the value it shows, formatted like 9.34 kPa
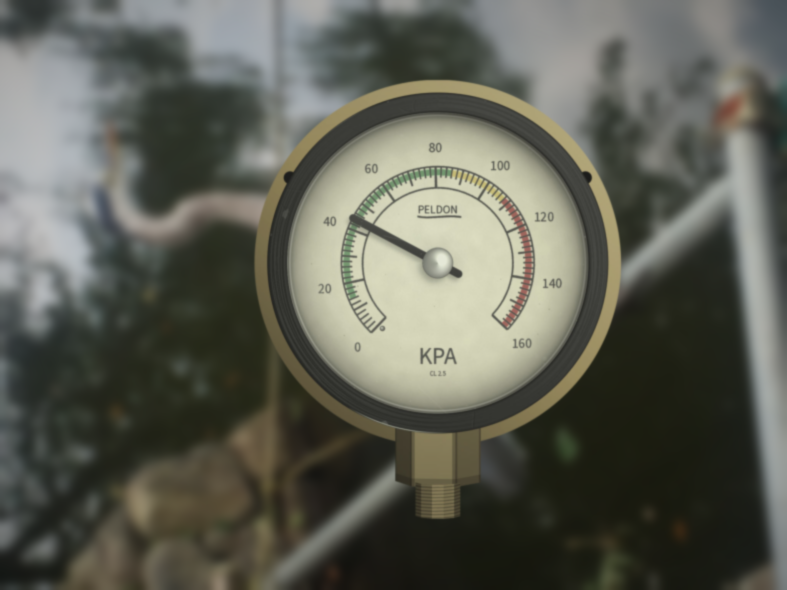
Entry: 44 kPa
